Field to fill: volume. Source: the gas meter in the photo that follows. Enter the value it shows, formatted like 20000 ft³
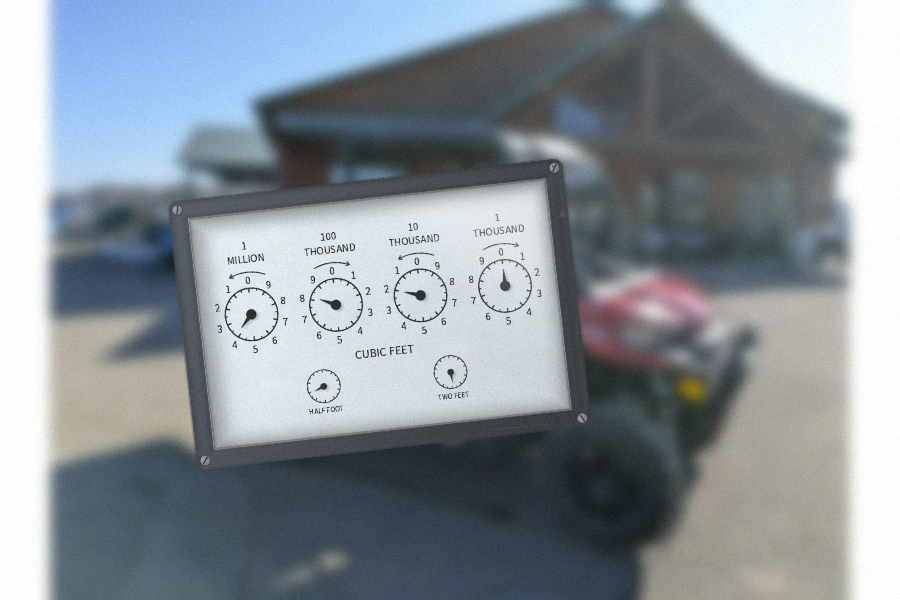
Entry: 382000 ft³
